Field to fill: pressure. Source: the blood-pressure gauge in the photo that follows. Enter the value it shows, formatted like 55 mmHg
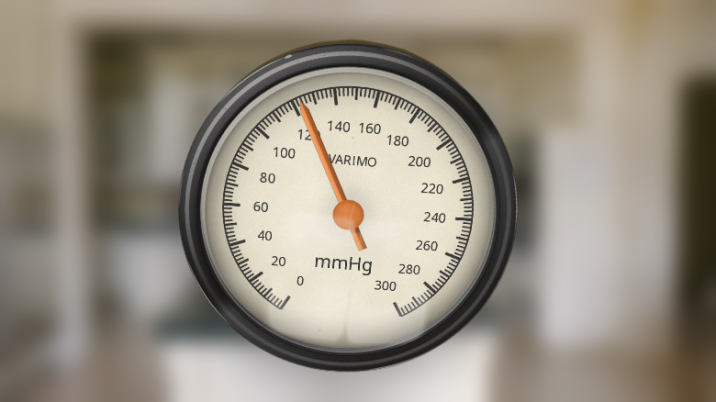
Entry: 124 mmHg
